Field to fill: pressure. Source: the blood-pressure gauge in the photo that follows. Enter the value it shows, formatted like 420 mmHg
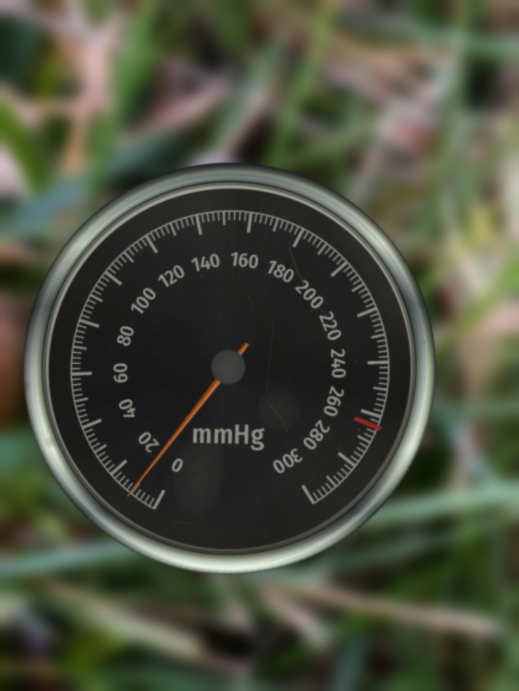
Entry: 10 mmHg
